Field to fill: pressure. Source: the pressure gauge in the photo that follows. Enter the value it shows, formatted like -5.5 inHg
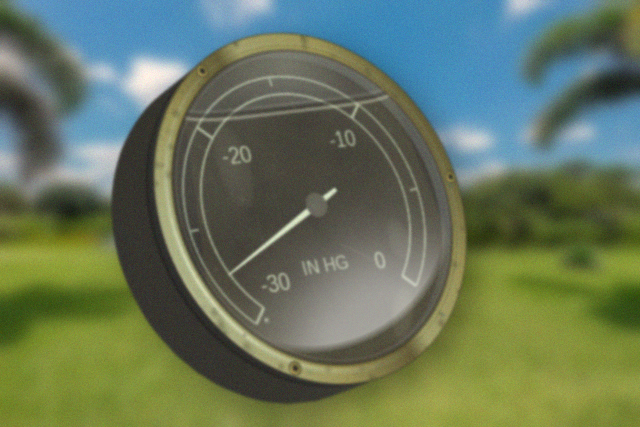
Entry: -27.5 inHg
